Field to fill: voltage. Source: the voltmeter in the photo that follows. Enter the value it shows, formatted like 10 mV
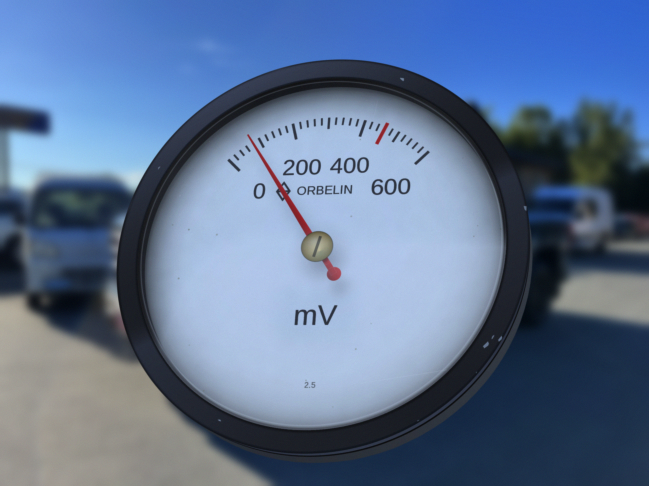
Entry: 80 mV
